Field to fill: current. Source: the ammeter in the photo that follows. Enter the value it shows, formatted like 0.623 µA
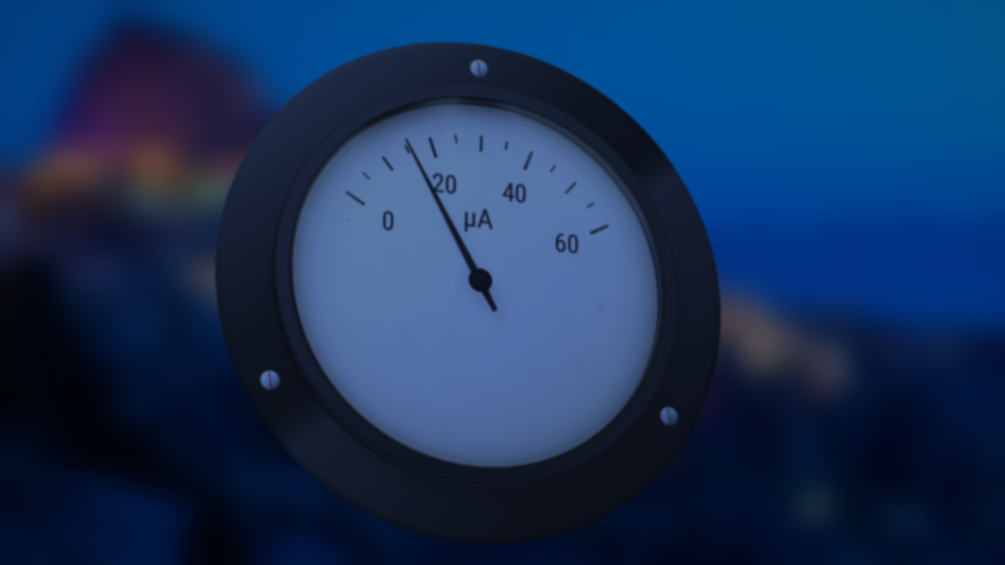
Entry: 15 µA
